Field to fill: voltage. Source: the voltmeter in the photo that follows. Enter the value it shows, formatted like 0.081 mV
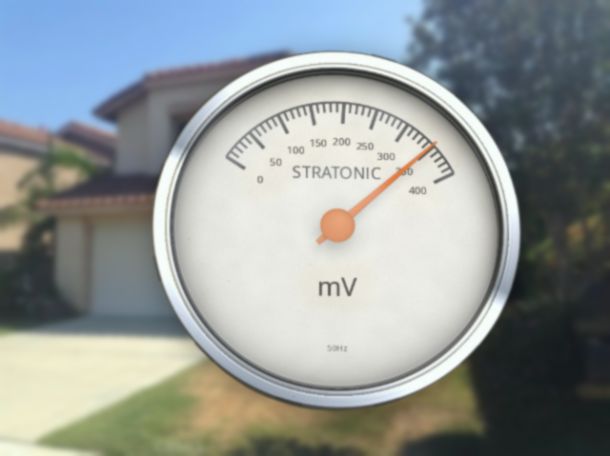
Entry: 350 mV
